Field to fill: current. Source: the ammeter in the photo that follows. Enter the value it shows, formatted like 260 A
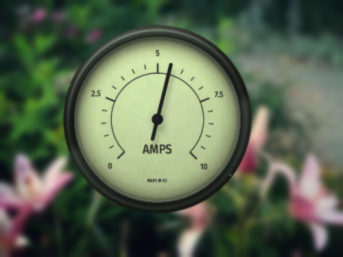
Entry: 5.5 A
